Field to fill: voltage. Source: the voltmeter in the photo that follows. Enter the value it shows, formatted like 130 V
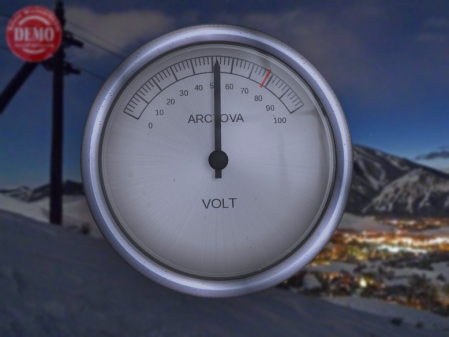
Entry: 52 V
